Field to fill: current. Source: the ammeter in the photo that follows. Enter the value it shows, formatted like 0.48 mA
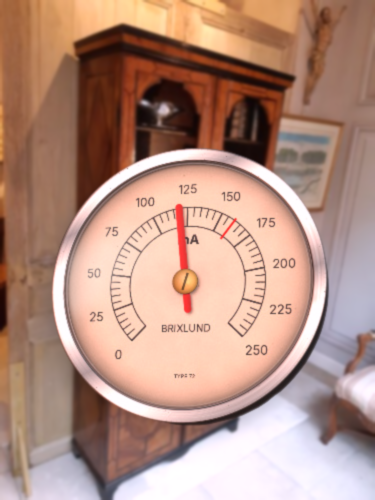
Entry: 120 mA
